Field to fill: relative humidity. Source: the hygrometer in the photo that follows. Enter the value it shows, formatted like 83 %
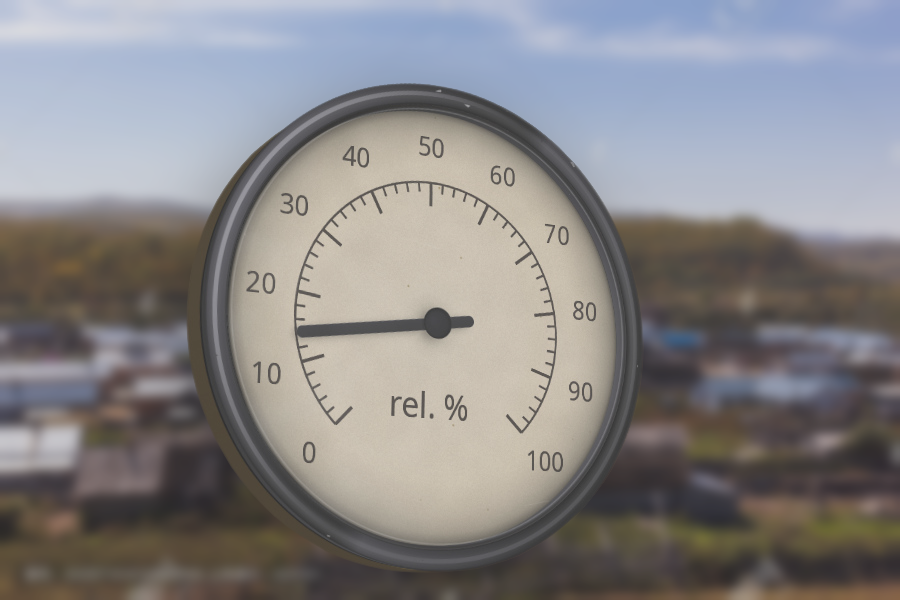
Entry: 14 %
